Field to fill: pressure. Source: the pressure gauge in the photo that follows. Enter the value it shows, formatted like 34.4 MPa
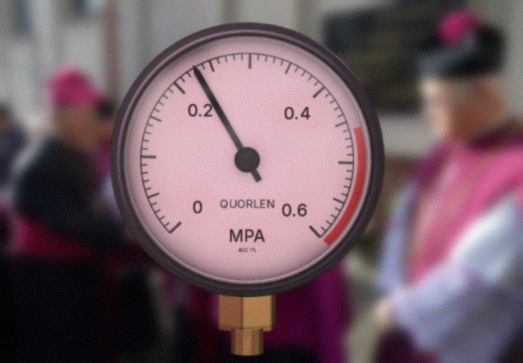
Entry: 0.23 MPa
